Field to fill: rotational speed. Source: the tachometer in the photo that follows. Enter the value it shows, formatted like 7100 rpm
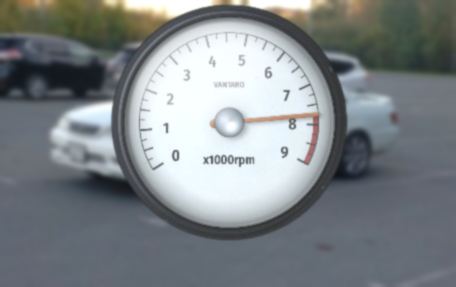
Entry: 7750 rpm
